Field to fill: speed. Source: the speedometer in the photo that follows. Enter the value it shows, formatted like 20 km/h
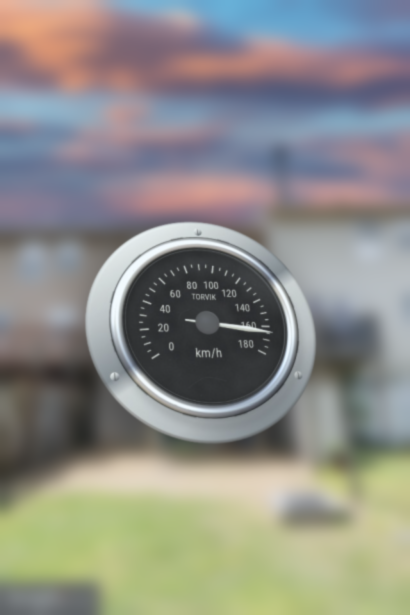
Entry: 165 km/h
